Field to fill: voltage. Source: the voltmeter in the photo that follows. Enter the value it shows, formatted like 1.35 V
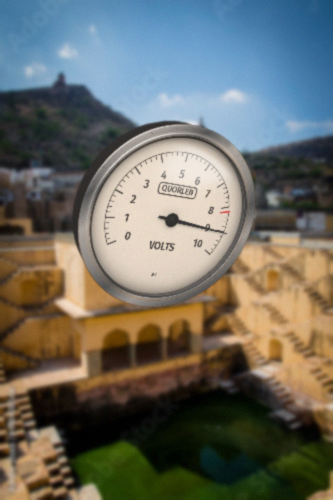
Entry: 9 V
